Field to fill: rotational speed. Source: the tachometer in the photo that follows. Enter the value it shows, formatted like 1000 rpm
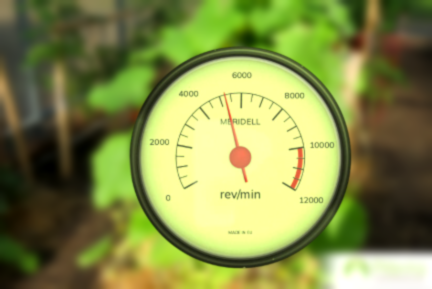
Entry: 5250 rpm
